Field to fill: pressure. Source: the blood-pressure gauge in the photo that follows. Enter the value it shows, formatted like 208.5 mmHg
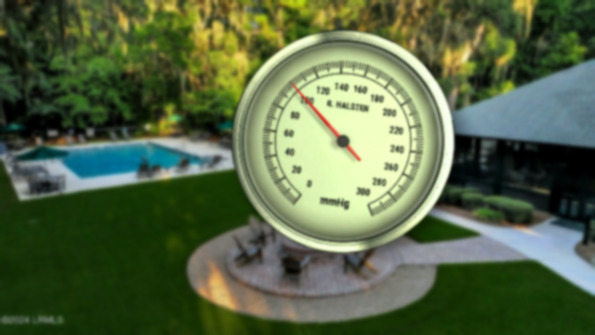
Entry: 100 mmHg
